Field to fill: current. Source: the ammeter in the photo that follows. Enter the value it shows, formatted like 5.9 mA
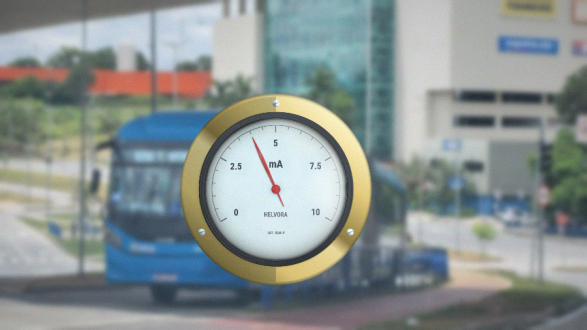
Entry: 4 mA
